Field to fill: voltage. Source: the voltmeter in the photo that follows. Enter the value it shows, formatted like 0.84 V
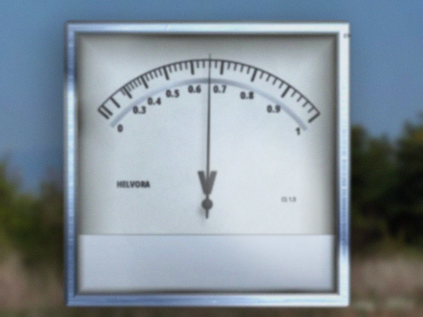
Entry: 0.66 V
